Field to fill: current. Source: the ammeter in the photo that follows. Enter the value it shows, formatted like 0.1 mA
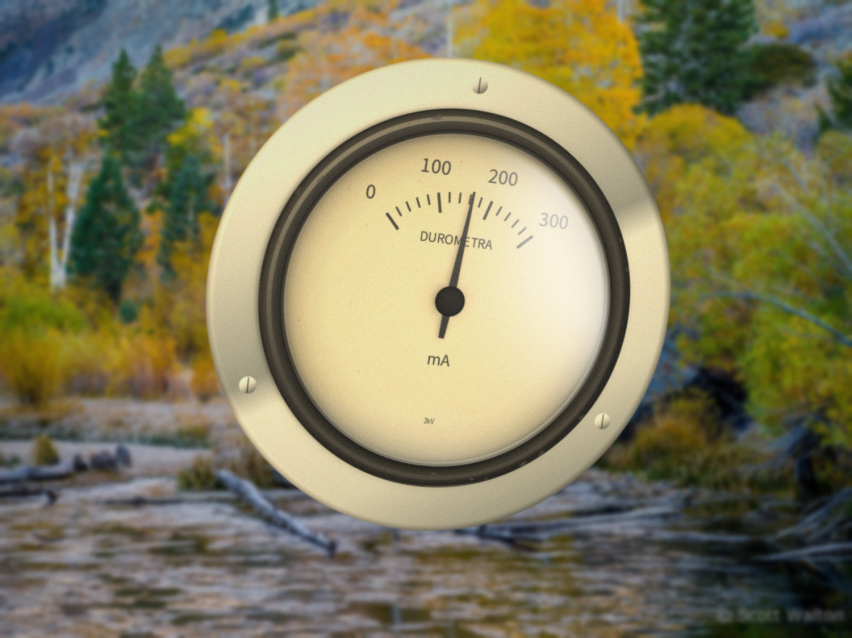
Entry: 160 mA
